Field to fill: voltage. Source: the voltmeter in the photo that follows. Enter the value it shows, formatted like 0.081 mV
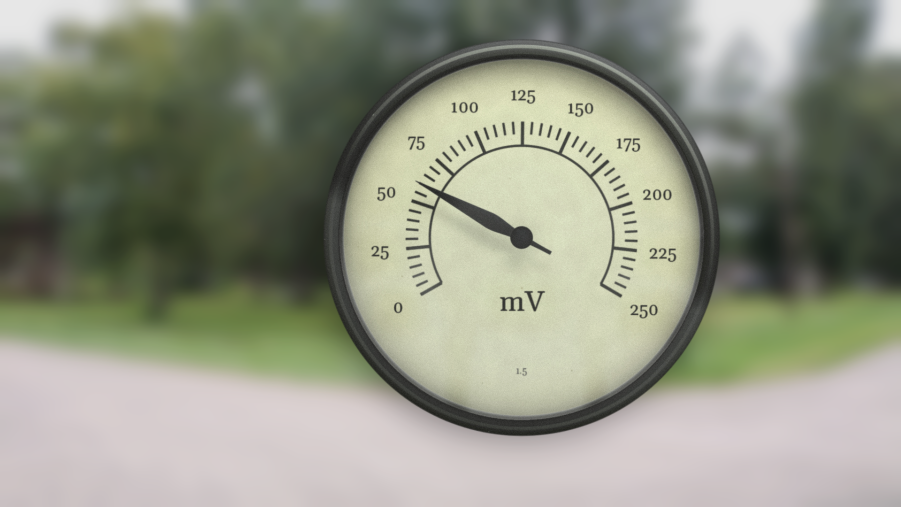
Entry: 60 mV
